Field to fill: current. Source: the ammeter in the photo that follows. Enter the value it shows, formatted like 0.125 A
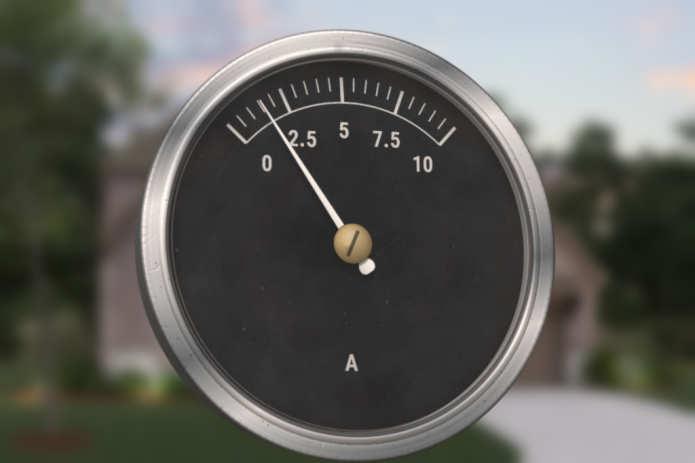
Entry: 1.5 A
